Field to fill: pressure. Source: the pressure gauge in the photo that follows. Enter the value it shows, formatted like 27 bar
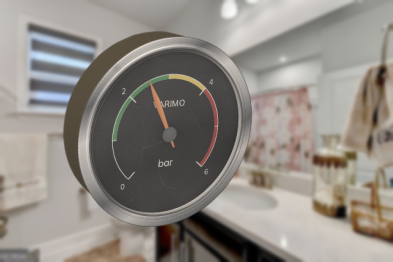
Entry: 2.5 bar
